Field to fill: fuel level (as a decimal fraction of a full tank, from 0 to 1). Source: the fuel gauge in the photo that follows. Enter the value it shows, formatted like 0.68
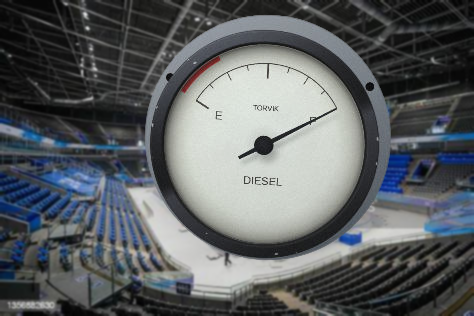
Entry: 1
